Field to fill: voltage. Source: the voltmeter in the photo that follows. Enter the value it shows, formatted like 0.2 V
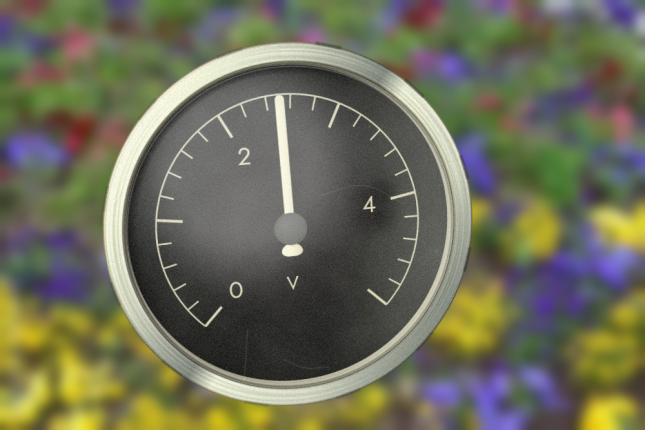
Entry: 2.5 V
